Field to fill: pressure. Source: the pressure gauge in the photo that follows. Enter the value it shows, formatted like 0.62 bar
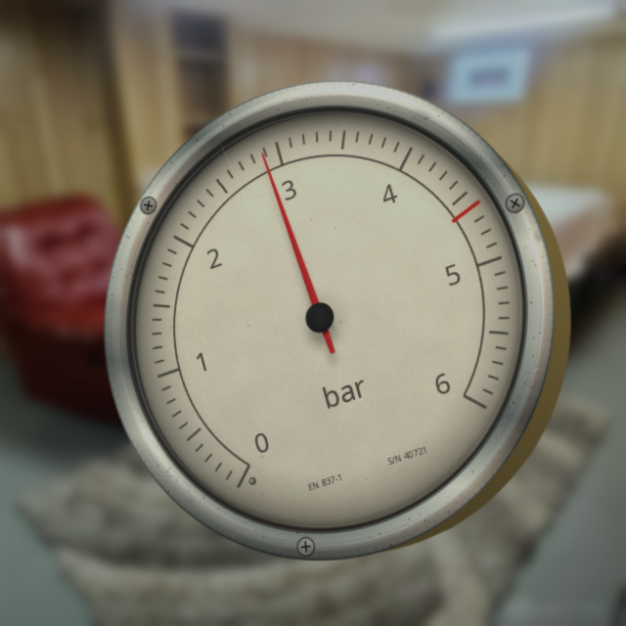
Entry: 2.9 bar
